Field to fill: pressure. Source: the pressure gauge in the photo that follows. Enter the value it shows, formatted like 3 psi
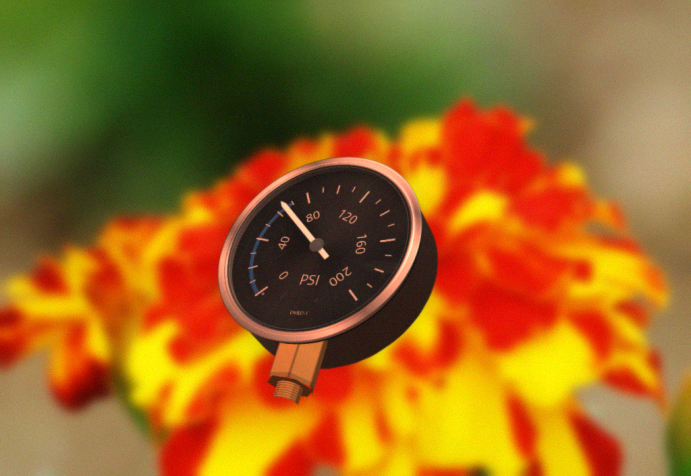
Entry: 65 psi
